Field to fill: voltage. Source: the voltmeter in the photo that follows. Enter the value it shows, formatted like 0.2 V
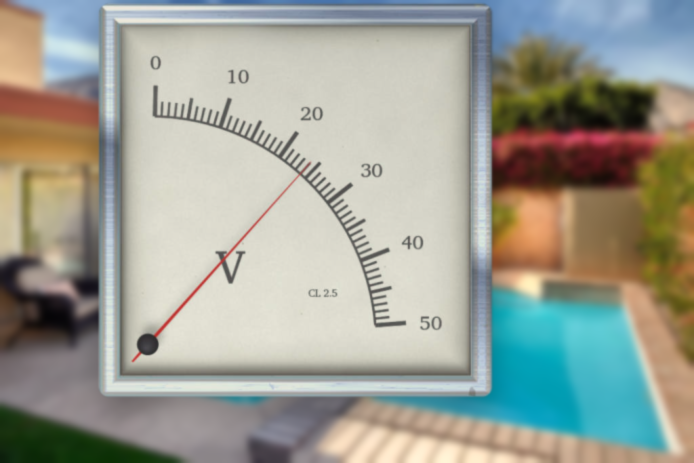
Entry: 24 V
